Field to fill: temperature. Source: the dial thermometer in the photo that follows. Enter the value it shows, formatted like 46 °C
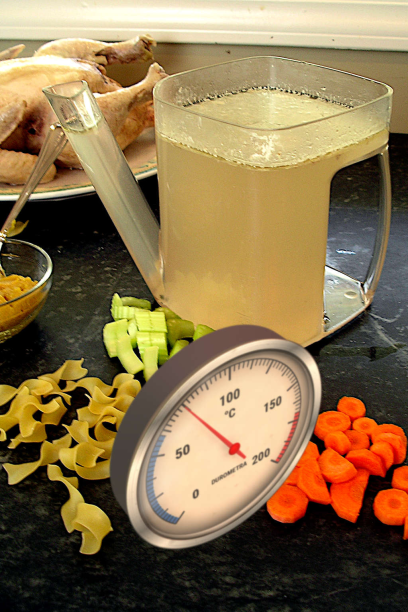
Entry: 75 °C
